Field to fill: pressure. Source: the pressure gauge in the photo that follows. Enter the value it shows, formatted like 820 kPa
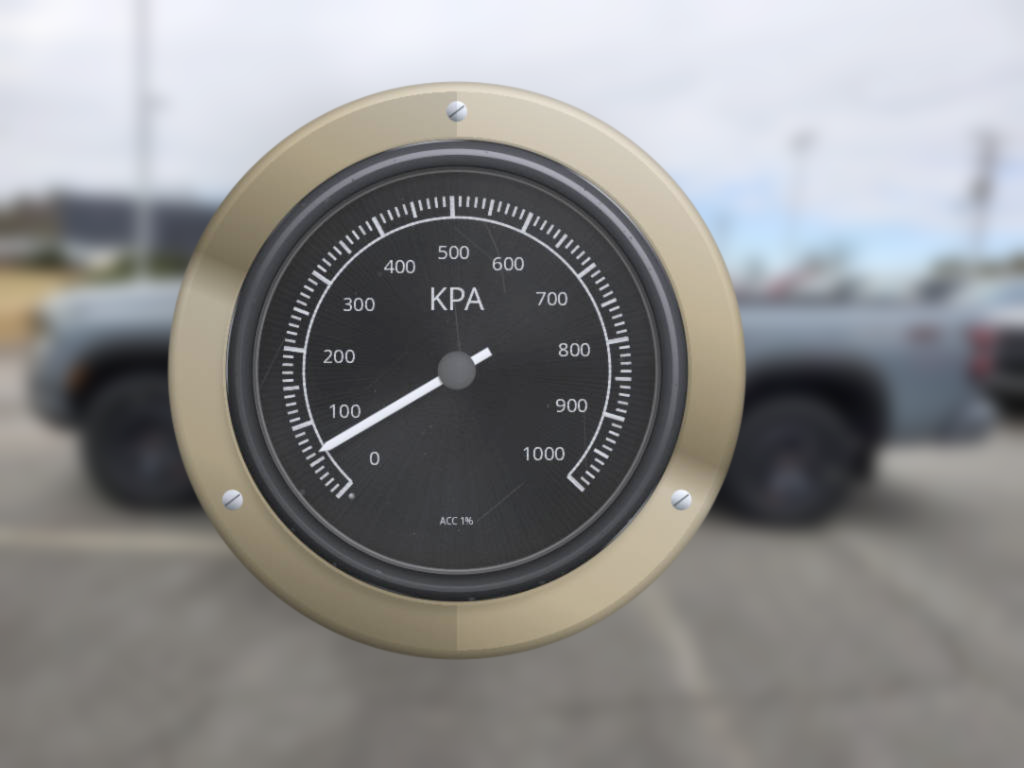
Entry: 60 kPa
